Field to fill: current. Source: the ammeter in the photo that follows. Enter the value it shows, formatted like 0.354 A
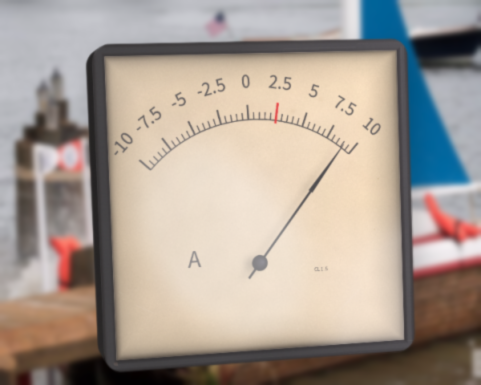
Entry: 9 A
